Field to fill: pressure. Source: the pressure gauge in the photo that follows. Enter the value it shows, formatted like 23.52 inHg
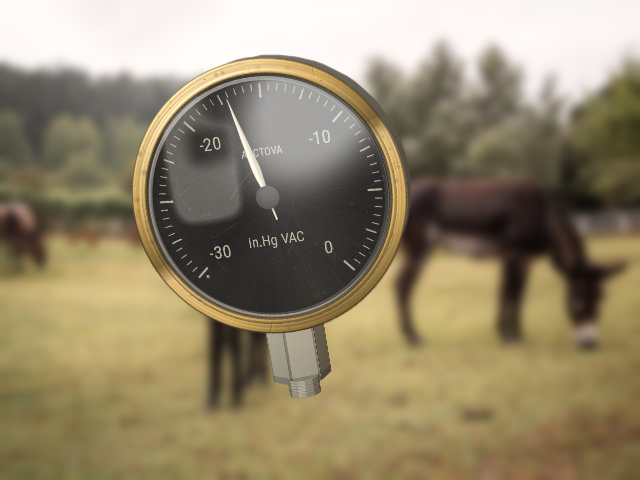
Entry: -17 inHg
